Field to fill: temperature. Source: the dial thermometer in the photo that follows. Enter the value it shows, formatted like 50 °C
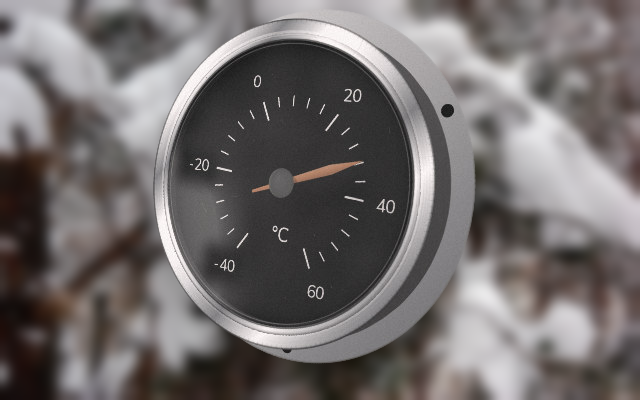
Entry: 32 °C
